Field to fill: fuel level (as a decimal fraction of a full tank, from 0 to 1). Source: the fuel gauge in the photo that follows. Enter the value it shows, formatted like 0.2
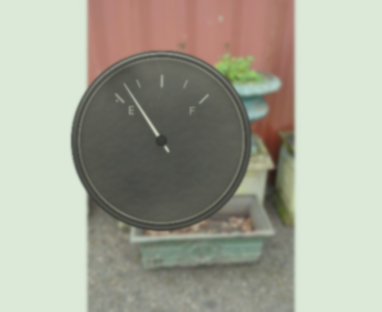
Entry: 0.125
